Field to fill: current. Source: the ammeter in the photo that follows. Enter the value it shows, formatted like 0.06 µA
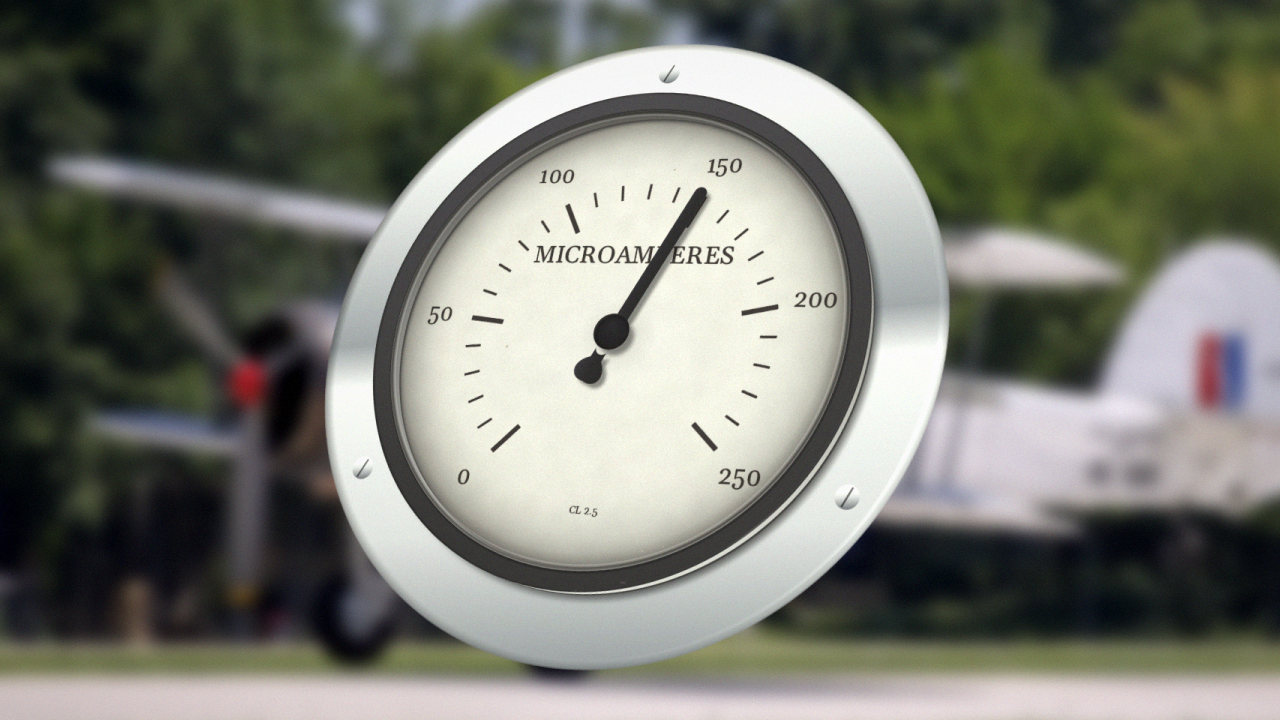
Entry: 150 µA
